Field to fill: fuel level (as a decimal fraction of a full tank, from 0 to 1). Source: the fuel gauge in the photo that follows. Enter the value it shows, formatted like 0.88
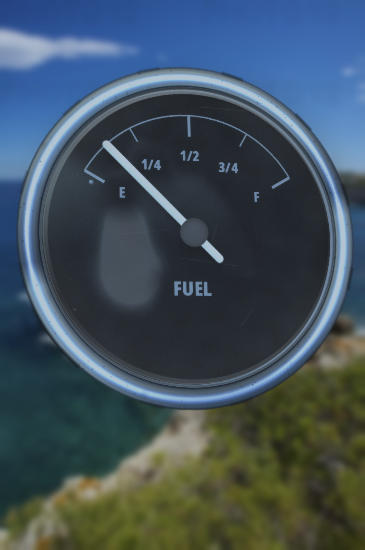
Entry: 0.125
